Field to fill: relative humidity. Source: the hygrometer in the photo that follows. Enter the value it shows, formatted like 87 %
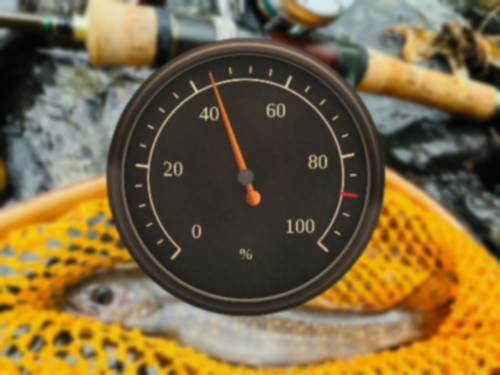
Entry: 44 %
